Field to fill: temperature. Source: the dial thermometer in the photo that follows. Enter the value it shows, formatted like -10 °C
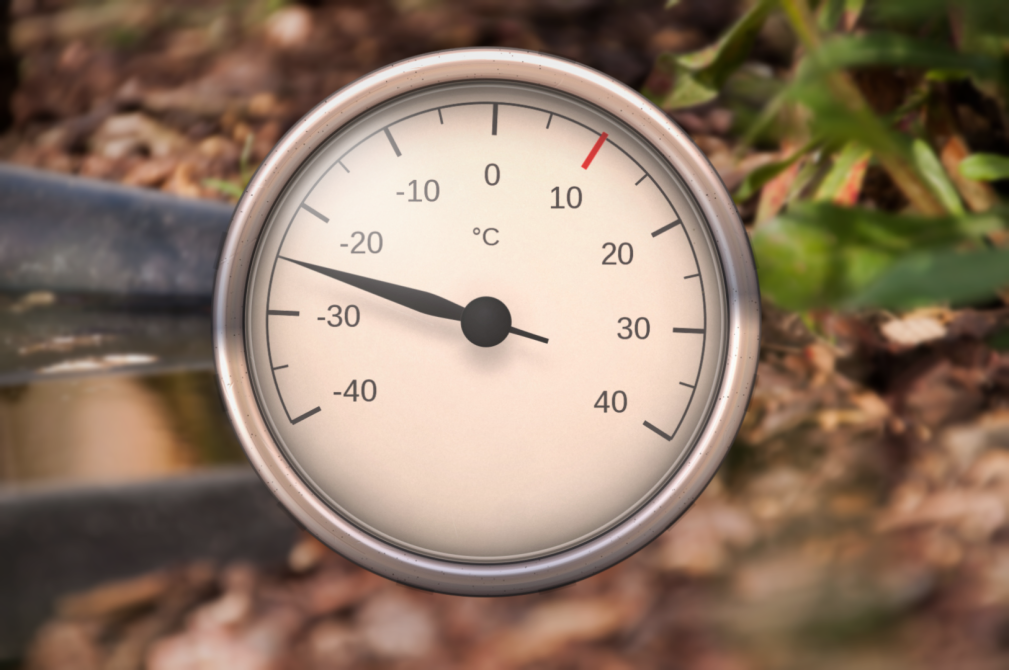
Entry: -25 °C
